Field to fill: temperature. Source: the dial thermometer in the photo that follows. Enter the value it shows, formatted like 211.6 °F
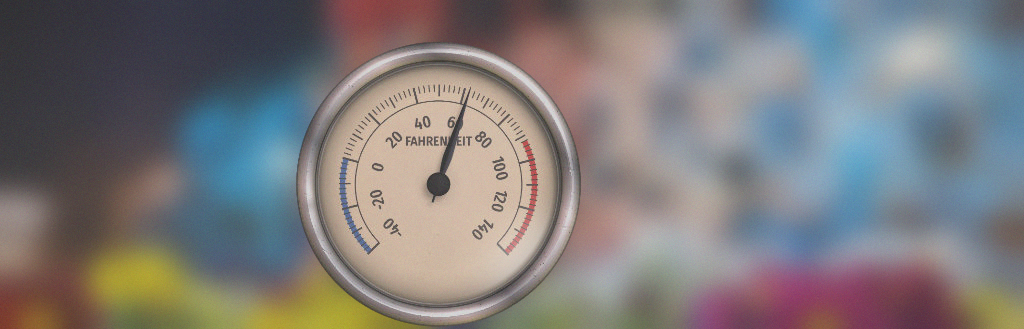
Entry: 62 °F
